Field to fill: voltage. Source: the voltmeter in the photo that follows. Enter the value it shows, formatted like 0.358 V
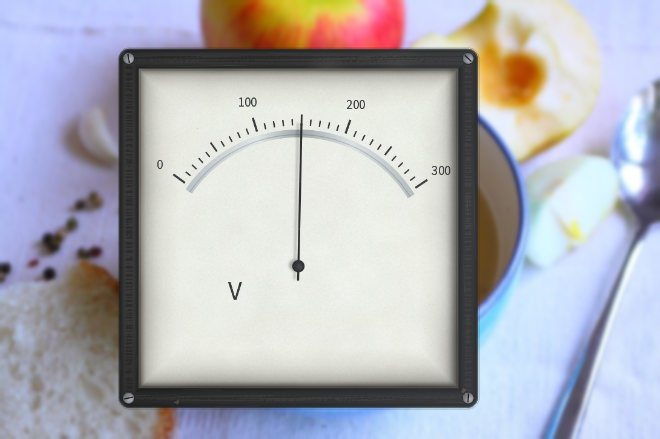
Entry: 150 V
